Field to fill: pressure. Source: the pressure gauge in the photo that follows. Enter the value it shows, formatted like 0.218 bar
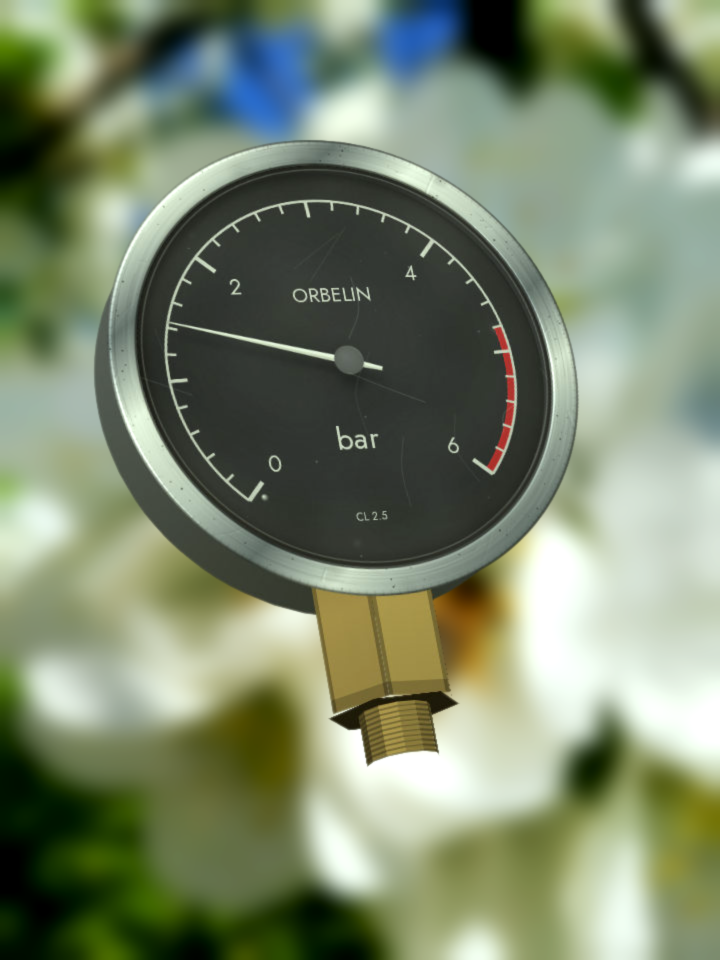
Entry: 1.4 bar
